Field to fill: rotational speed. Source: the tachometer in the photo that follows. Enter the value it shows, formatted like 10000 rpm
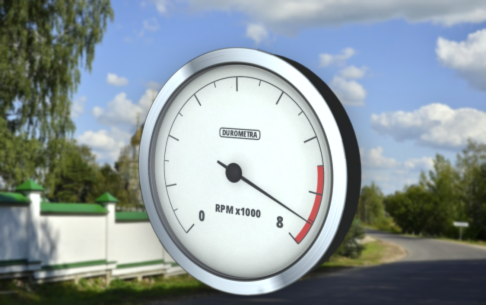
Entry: 7500 rpm
